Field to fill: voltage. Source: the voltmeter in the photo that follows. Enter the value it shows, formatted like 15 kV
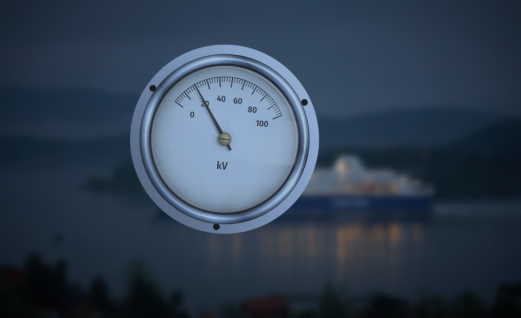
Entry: 20 kV
